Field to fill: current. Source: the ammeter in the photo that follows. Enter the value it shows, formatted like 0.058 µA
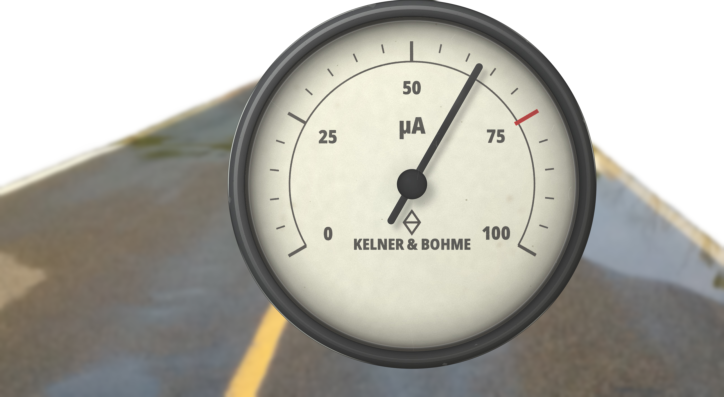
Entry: 62.5 µA
